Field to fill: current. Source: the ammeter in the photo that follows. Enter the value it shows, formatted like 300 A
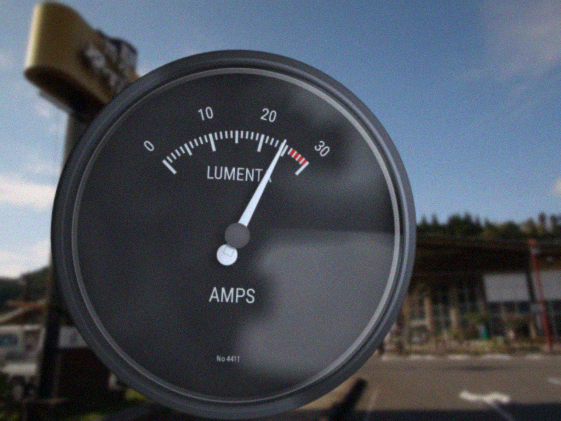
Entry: 24 A
